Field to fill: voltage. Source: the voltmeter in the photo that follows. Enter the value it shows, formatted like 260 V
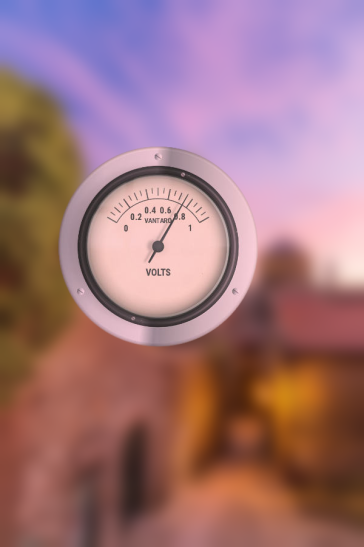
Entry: 0.75 V
